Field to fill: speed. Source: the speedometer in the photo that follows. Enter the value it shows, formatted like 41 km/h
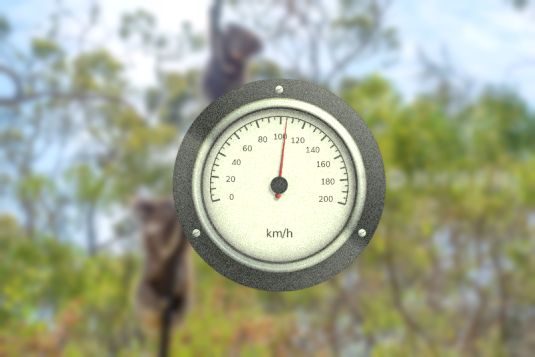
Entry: 105 km/h
